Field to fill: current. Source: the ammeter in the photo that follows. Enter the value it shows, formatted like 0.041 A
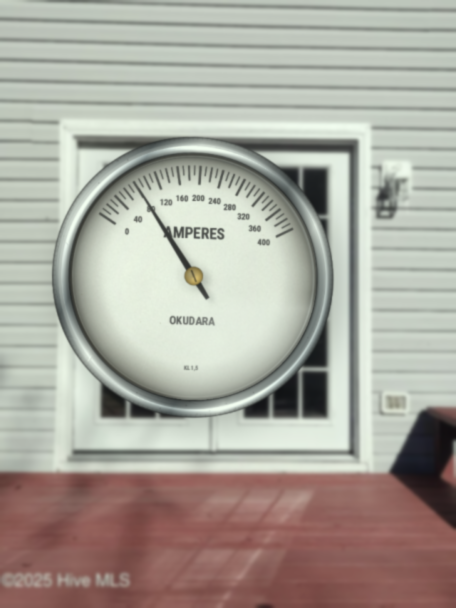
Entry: 80 A
